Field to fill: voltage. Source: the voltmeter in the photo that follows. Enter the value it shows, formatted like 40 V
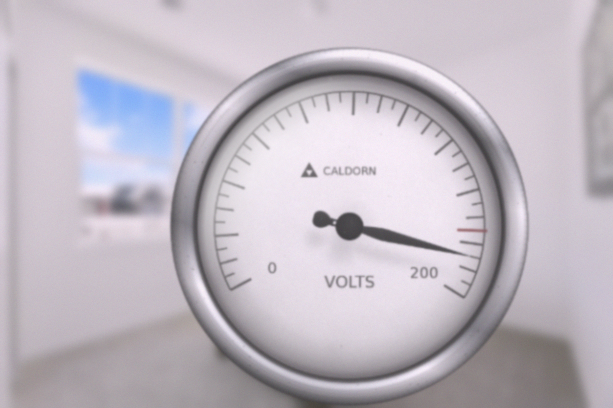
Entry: 185 V
